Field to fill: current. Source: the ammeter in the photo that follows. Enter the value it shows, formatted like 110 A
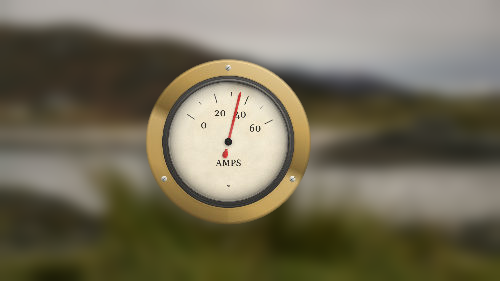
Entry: 35 A
